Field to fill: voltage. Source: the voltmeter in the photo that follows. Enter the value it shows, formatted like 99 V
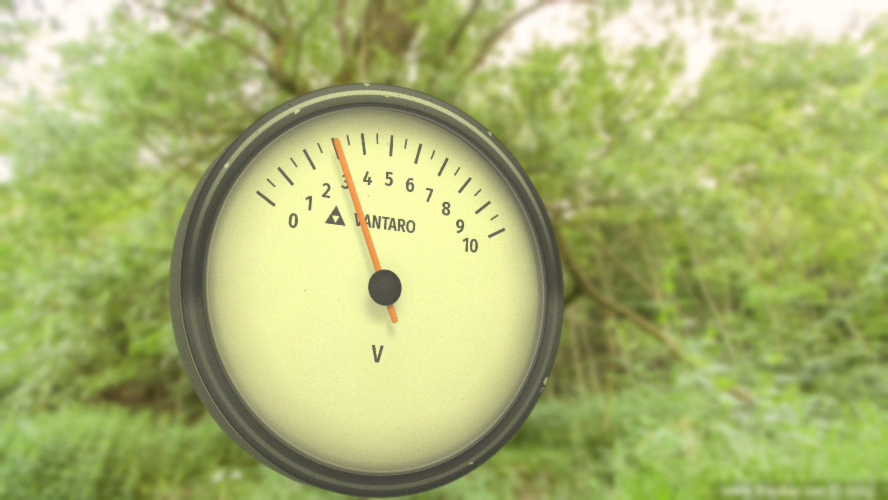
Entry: 3 V
